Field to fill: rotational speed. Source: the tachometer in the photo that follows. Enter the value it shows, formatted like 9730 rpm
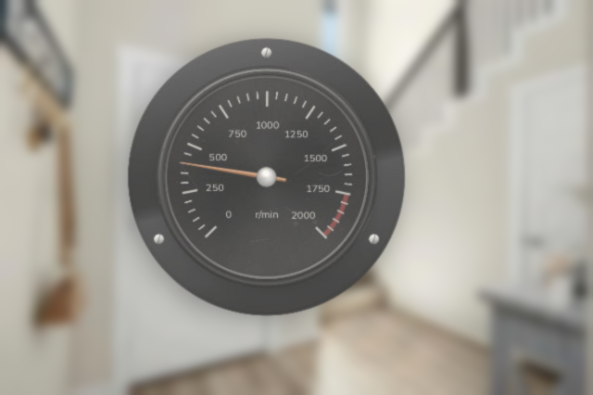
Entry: 400 rpm
